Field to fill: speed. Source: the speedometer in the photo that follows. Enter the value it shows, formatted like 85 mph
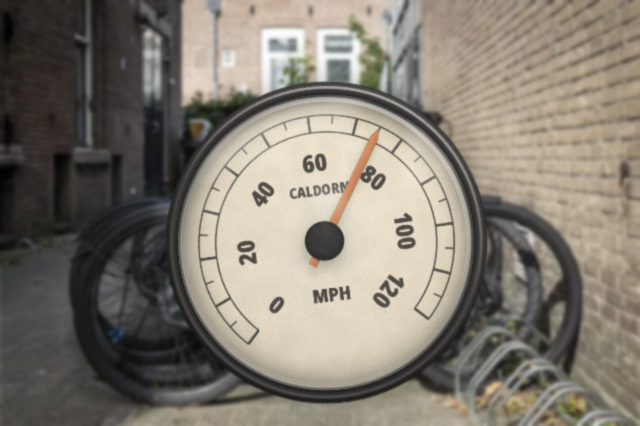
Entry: 75 mph
